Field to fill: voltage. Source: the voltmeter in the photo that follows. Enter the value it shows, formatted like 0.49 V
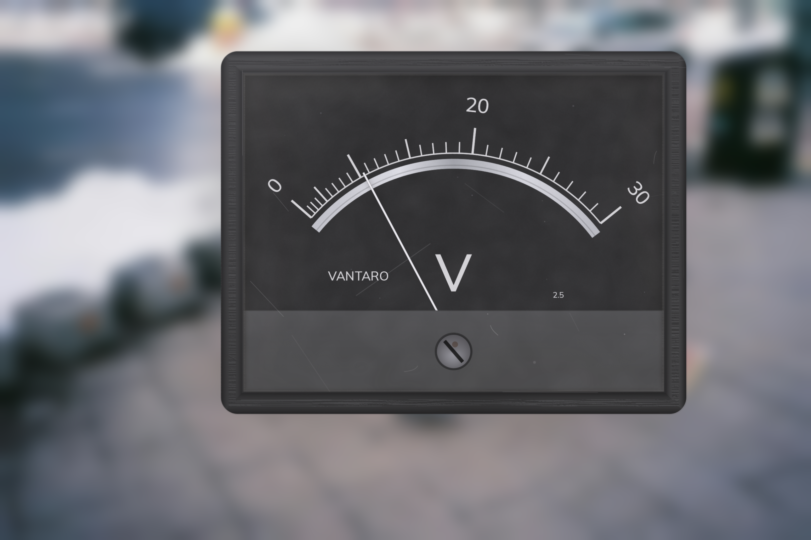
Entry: 10.5 V
